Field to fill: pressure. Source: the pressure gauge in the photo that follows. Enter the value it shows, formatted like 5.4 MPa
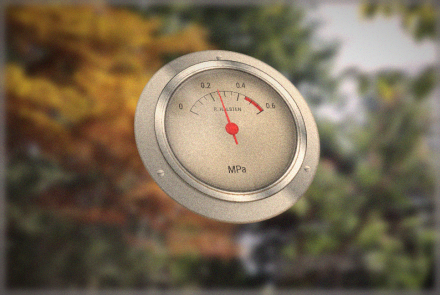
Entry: 0.25 MPa
